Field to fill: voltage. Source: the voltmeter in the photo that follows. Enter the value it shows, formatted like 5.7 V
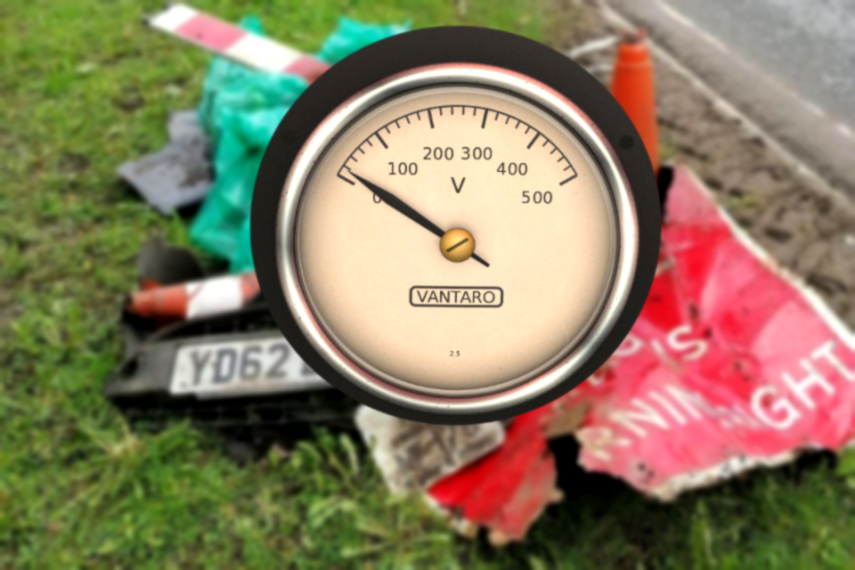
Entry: 20 V
